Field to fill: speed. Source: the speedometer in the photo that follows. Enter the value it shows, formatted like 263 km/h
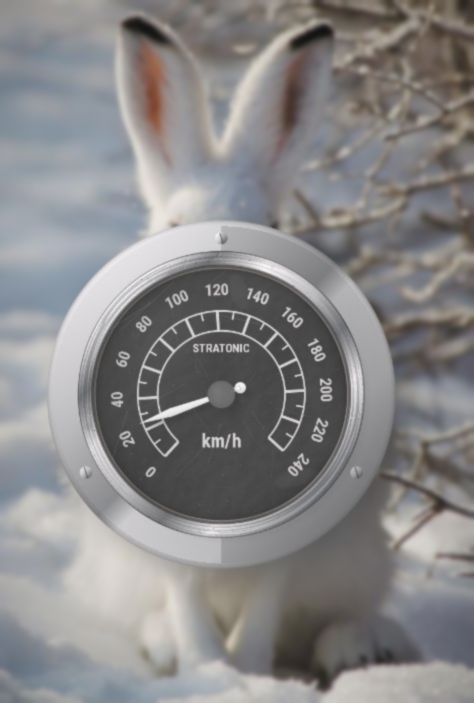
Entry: 25 km/h
